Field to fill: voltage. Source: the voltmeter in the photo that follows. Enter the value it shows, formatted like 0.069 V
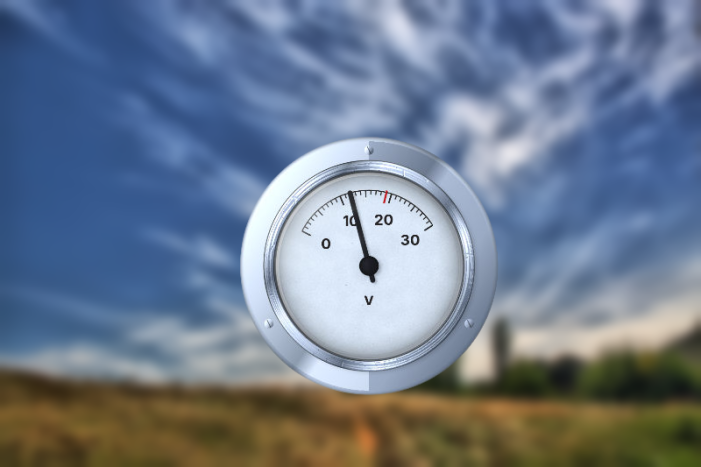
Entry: 12 V
